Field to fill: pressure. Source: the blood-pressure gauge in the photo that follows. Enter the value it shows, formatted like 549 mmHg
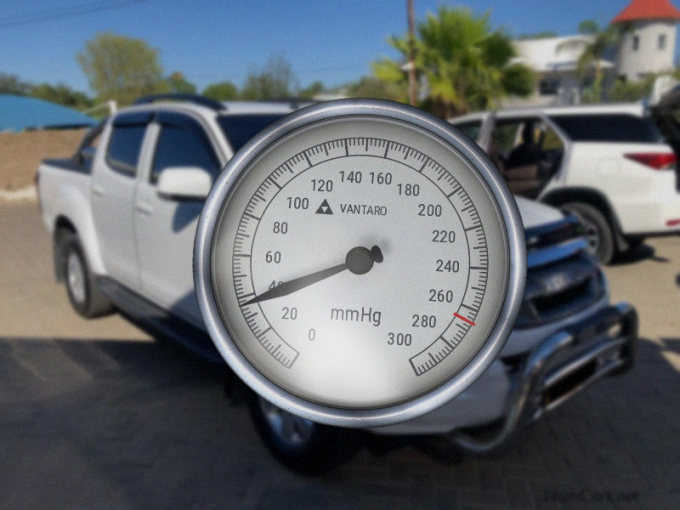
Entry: 36 mmHg
